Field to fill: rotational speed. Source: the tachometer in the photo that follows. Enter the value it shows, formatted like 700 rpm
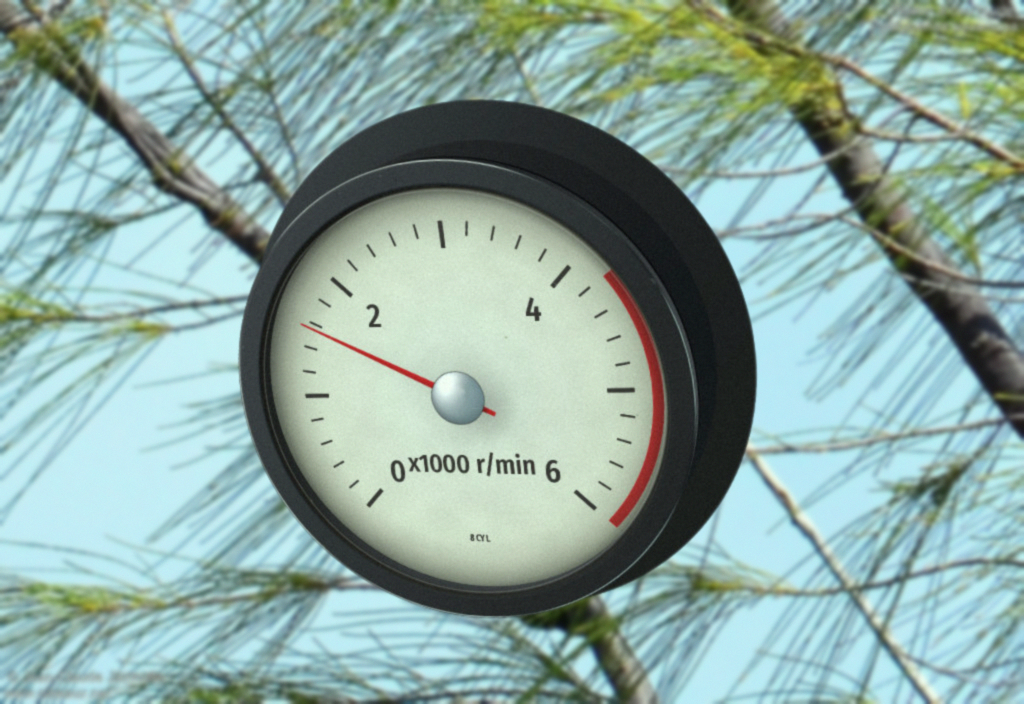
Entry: 1600 rpm
